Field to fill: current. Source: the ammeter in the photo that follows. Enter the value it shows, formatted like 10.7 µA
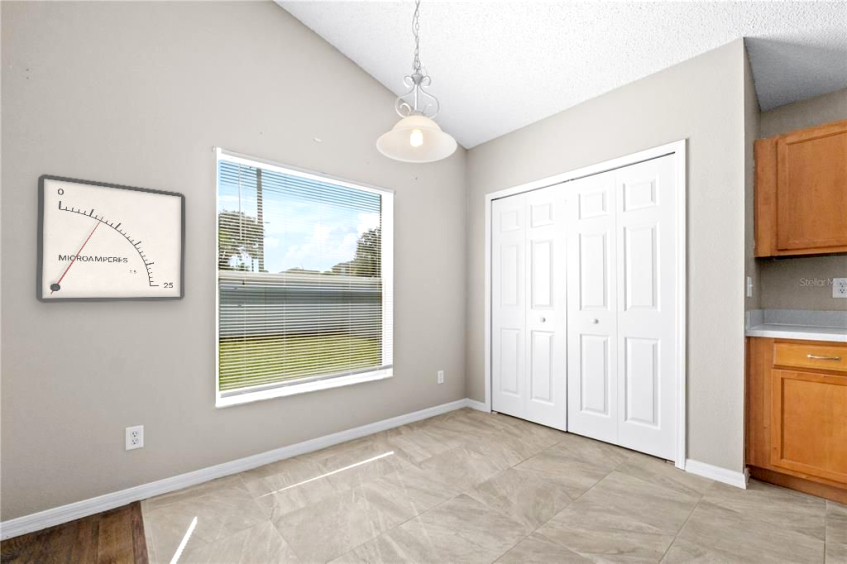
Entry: 7 µA
